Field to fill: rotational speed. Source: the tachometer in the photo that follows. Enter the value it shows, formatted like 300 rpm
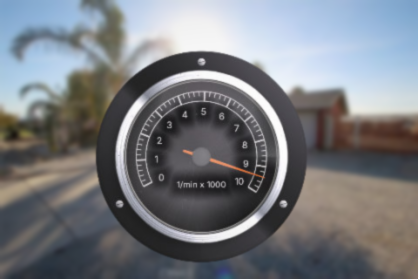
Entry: 9400 rpm
